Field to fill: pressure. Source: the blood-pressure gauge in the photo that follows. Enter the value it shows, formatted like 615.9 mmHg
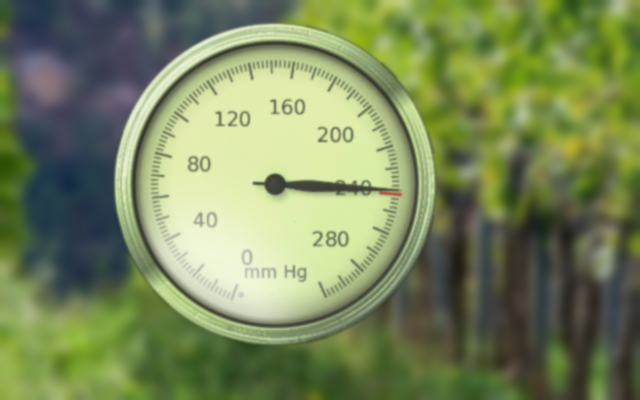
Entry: 240 mmHg
